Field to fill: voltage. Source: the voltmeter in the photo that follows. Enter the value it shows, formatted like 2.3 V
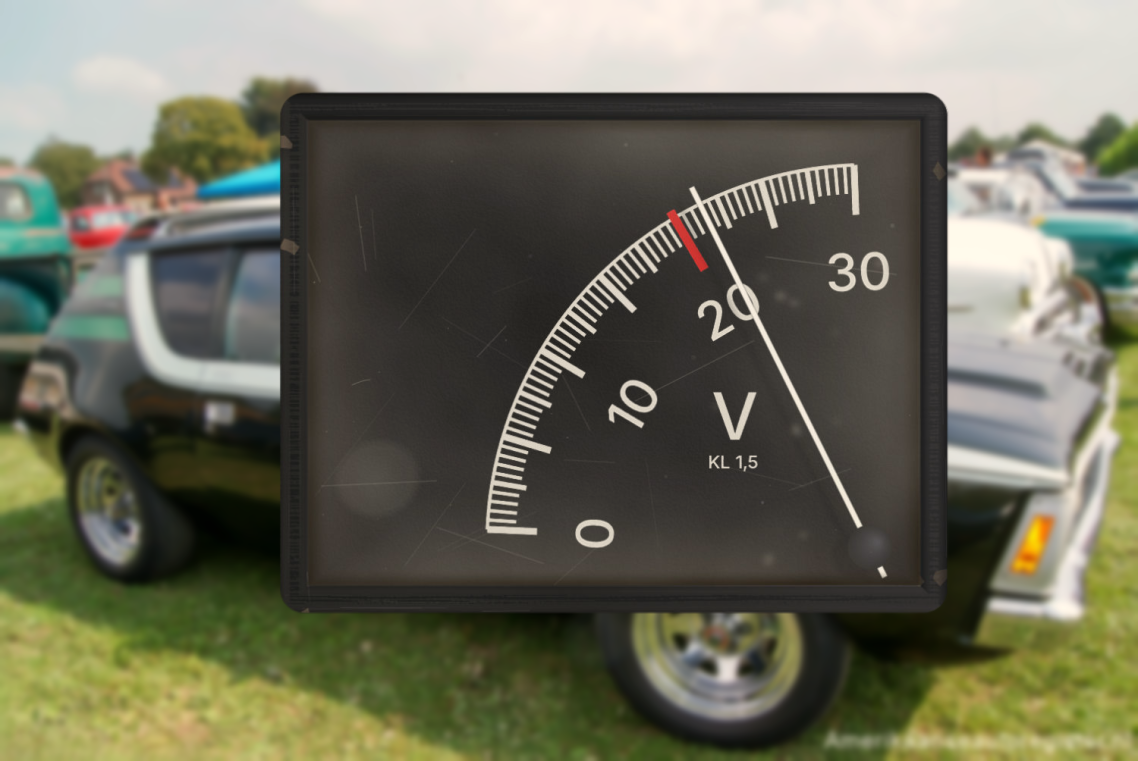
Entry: 21.5 V
